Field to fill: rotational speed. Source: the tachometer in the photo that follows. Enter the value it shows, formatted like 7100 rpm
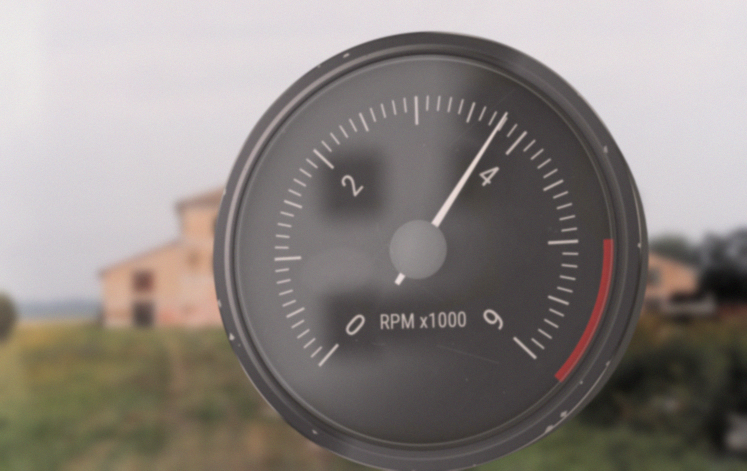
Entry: 3800 rpm
